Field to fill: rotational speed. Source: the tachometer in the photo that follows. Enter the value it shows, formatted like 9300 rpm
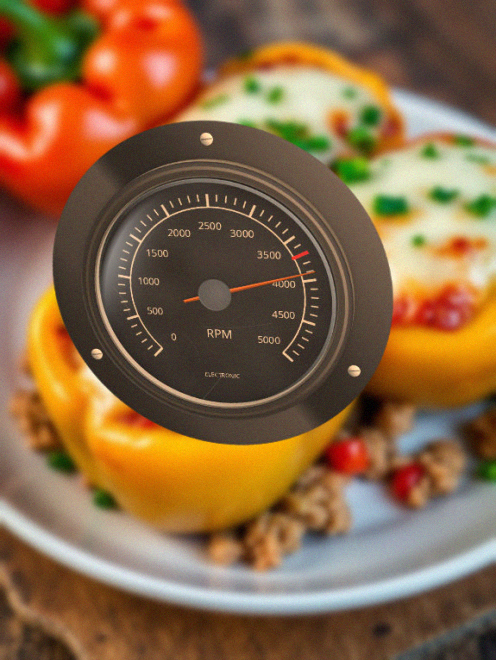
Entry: 3900 rpm
